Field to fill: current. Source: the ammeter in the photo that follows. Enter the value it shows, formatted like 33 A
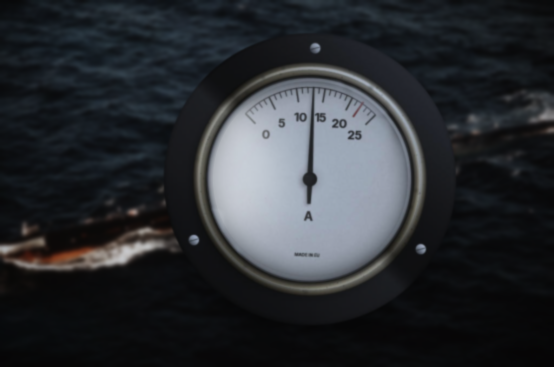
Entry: 13 A
